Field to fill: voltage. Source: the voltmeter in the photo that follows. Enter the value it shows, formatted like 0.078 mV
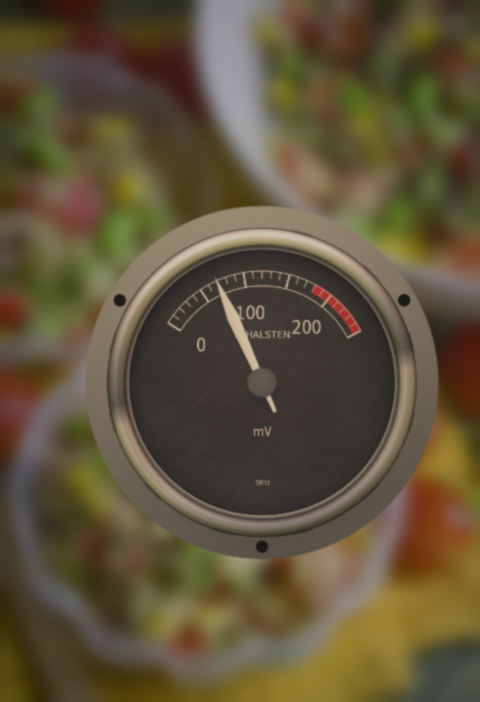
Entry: 70 mV
